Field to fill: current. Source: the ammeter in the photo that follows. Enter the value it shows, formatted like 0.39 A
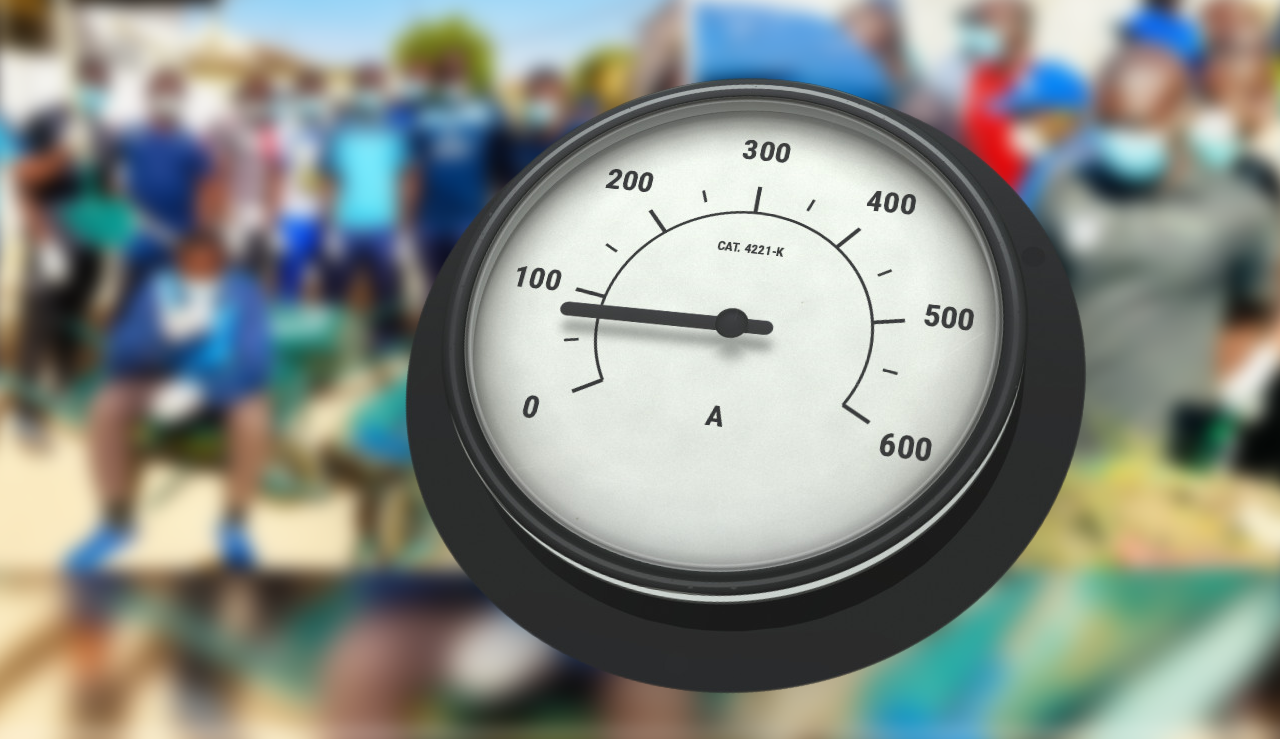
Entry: 75 A
